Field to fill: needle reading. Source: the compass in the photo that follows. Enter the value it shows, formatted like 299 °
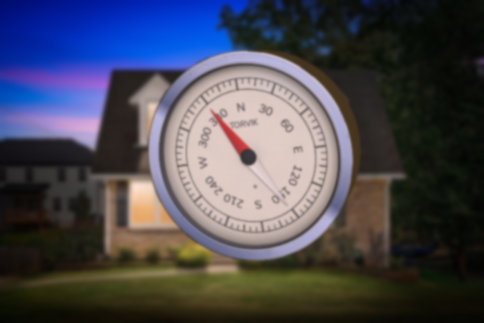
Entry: 330 °
